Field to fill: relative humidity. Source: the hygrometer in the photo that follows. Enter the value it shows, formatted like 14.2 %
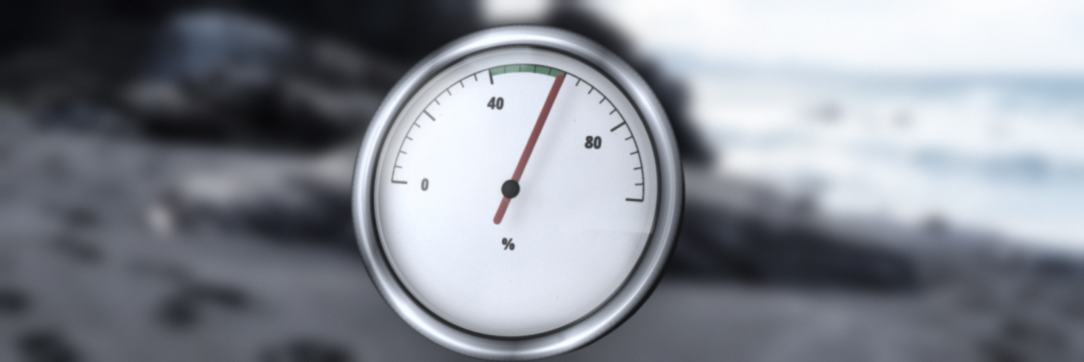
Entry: 60 %
